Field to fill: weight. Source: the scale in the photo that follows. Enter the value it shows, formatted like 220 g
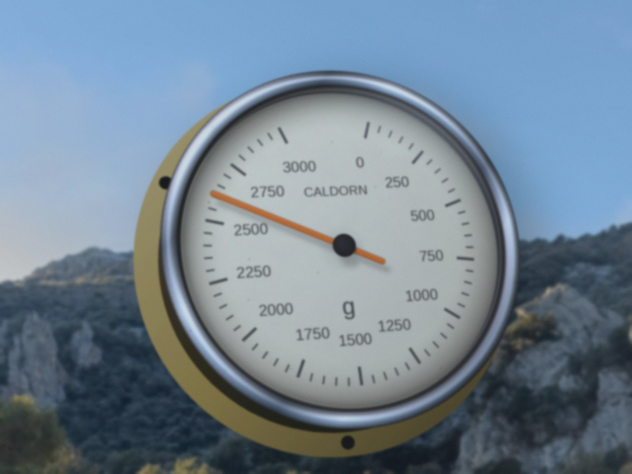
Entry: 2600 g
